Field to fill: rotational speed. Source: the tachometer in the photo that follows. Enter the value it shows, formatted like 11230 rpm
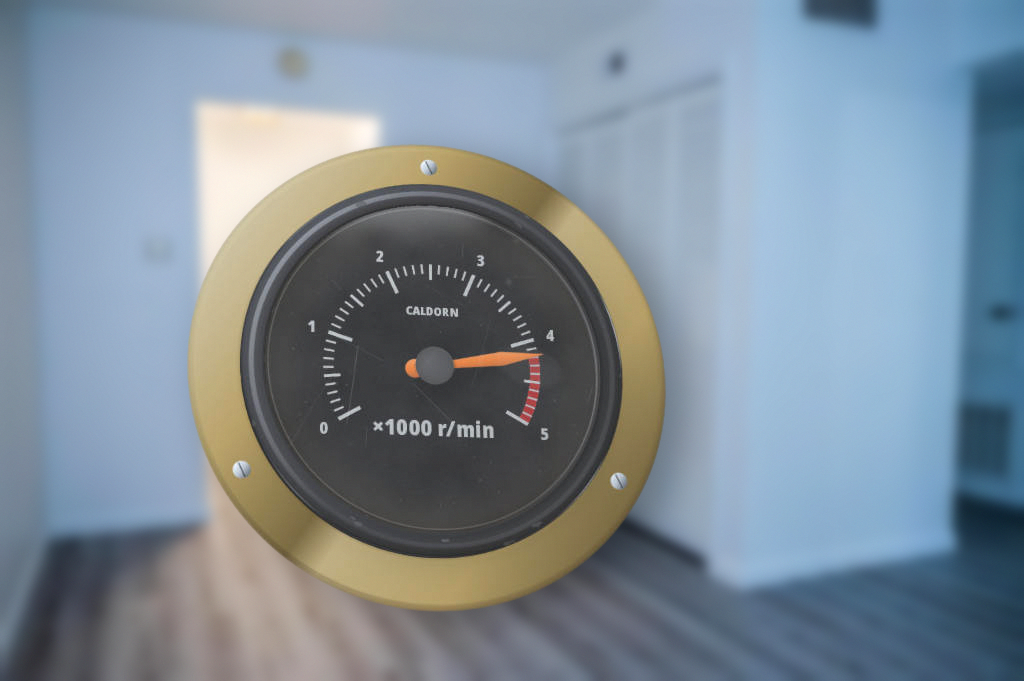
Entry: 4200 rpm
